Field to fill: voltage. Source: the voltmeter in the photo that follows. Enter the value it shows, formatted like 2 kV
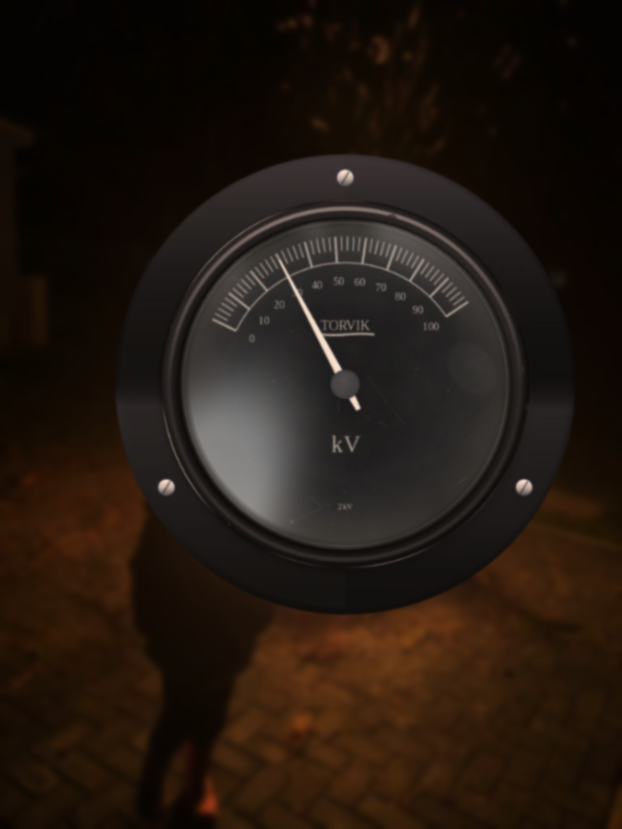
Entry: 30 kV
